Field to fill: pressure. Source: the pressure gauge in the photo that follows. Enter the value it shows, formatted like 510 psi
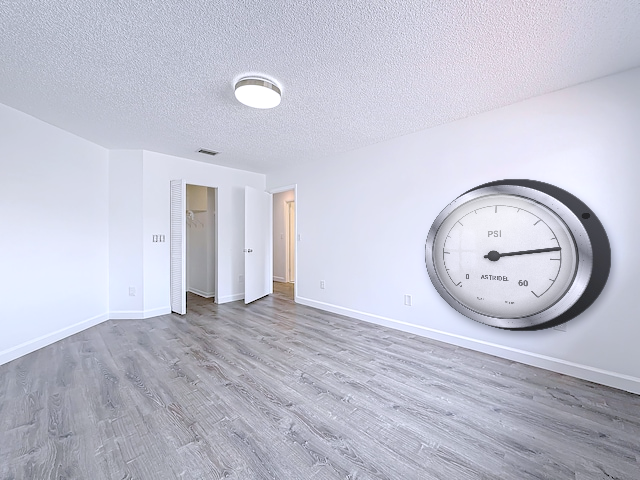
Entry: 47.5 psi
